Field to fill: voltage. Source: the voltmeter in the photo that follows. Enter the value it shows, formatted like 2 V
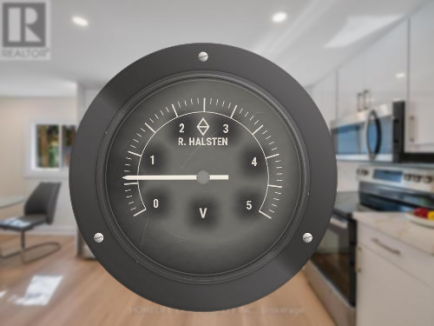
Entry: 0.6 V
